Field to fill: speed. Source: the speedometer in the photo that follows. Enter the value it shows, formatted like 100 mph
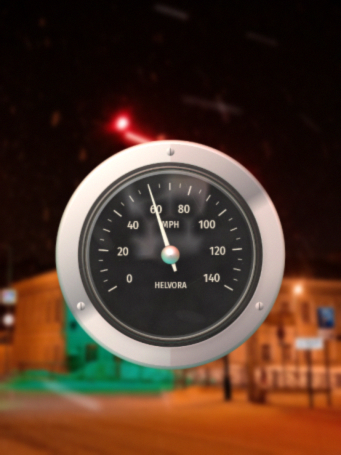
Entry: 60 mph
